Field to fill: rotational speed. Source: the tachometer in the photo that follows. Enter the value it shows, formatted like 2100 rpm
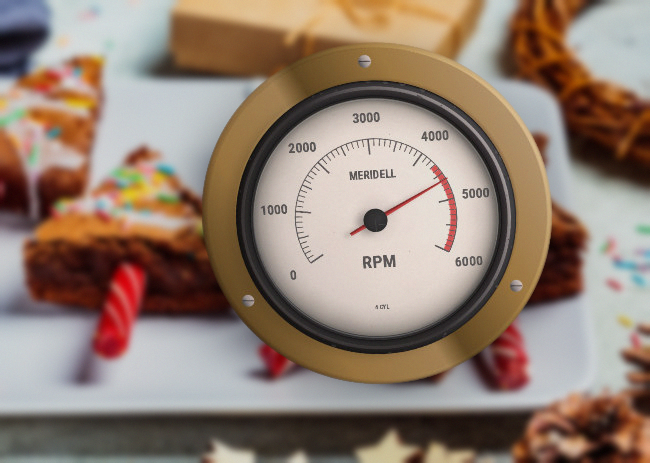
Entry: 4600 rpm
